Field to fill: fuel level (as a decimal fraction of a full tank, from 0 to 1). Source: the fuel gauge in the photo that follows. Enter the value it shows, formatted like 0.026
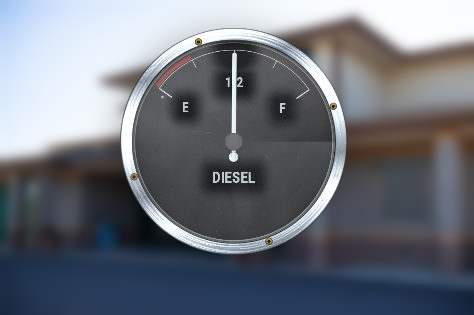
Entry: 0.5
